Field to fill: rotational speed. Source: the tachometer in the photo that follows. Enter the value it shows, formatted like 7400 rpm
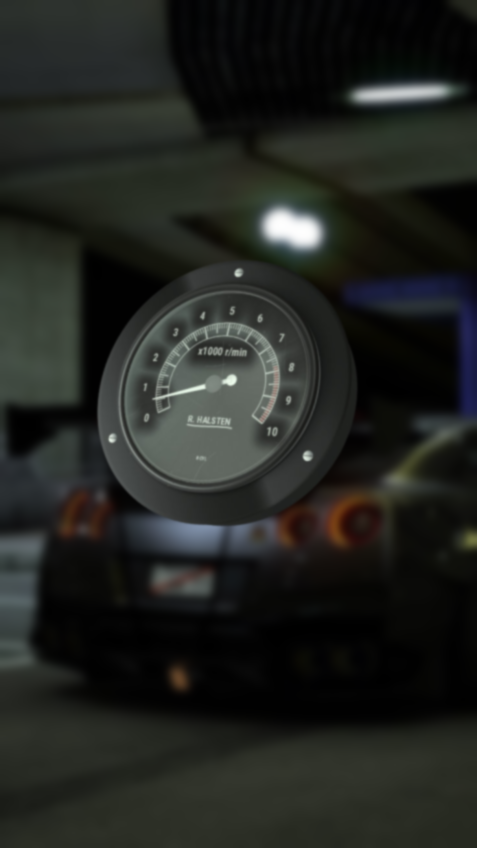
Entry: 500 rpm
